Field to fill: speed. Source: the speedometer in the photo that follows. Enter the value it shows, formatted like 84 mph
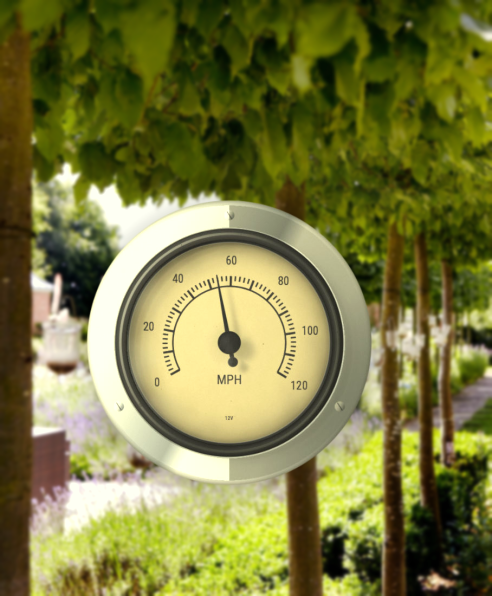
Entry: 54 mph
